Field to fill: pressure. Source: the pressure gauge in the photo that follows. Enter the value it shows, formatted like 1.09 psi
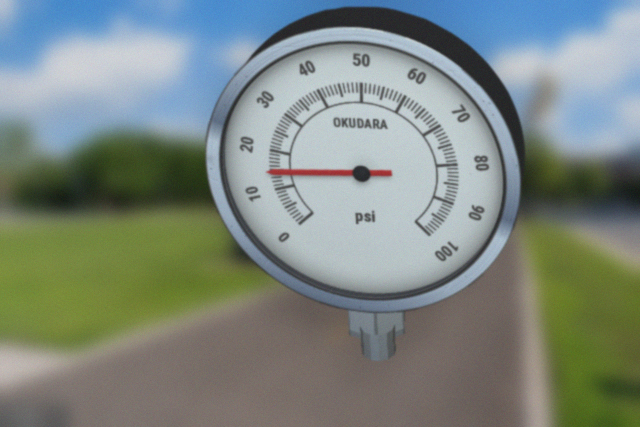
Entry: 15 psi
